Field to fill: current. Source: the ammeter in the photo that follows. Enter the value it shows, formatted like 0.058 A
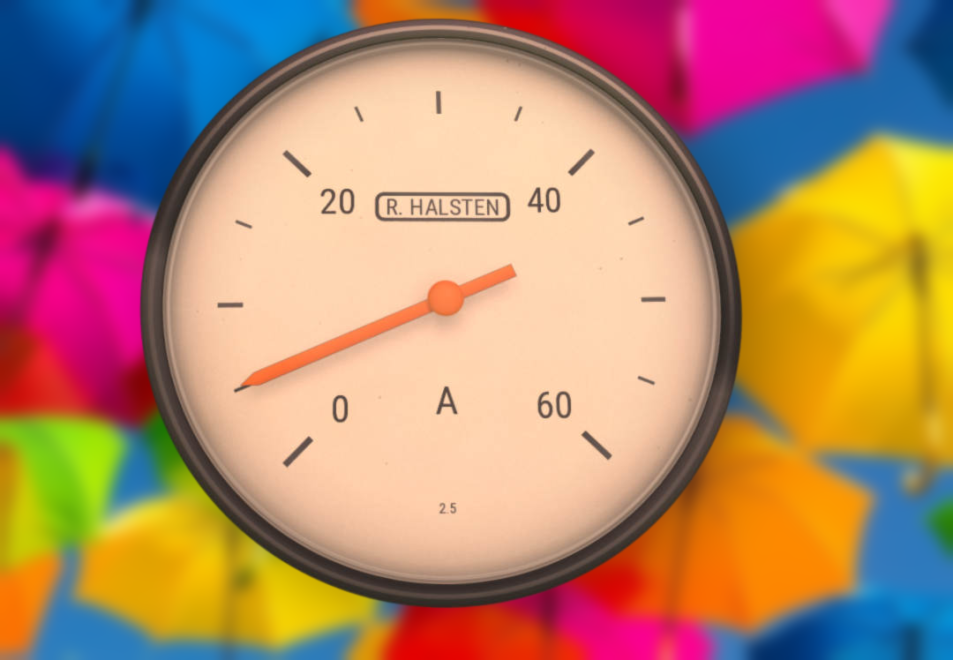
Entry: 5 A
